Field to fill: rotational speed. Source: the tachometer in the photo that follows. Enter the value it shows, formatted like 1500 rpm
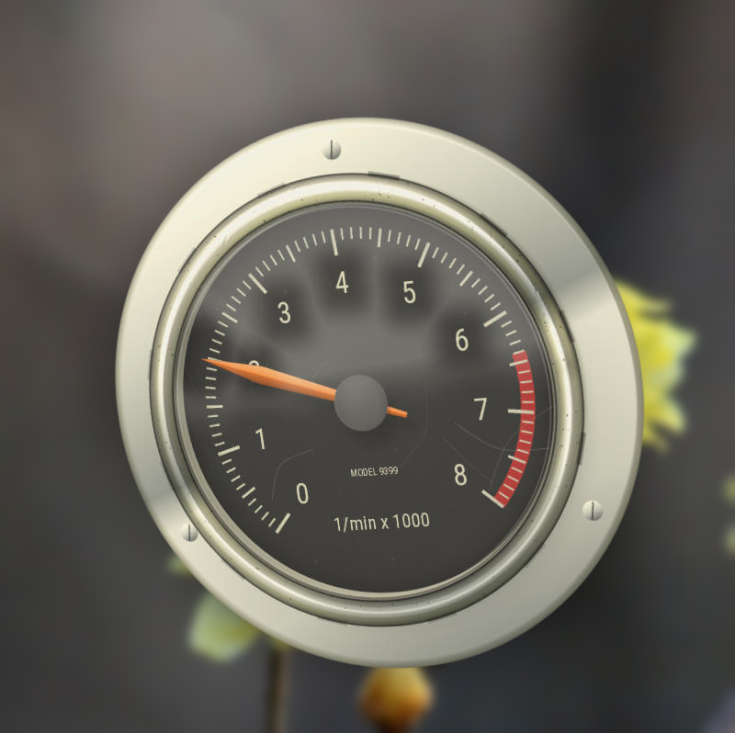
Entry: 2000 rpm
